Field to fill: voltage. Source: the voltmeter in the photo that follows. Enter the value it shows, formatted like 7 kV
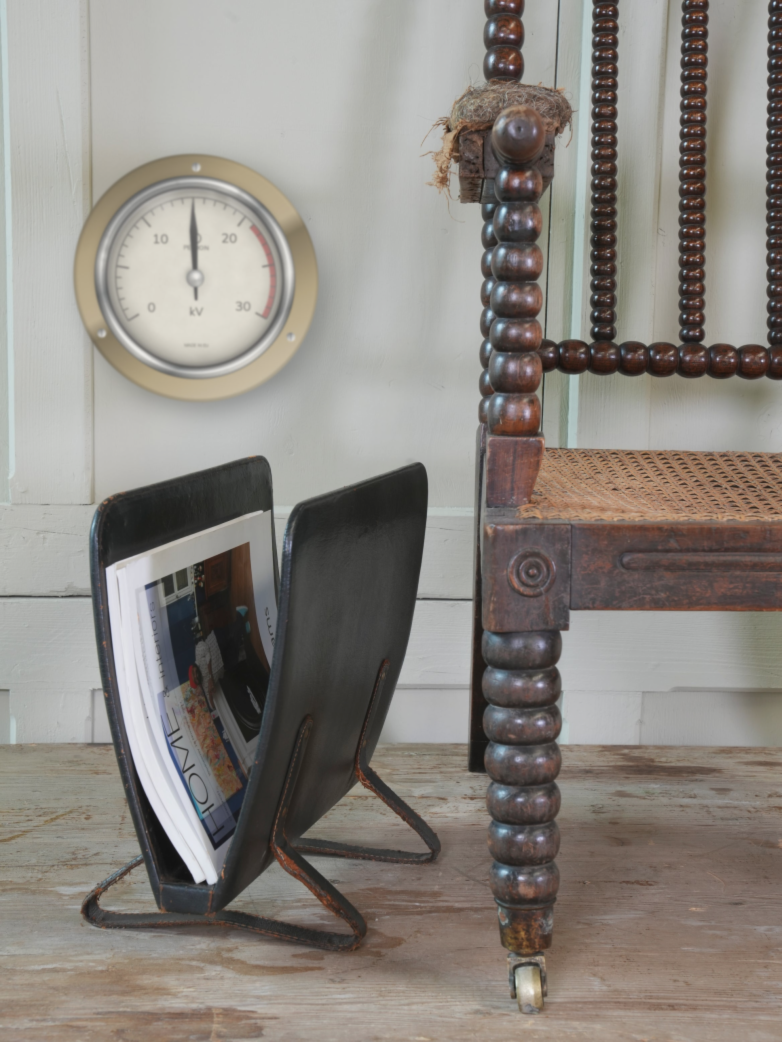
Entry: 15 kV
